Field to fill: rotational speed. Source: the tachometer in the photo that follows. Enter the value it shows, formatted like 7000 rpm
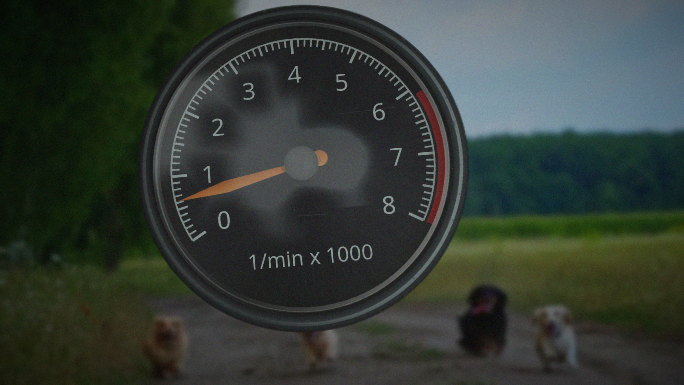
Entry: 600 rpm
